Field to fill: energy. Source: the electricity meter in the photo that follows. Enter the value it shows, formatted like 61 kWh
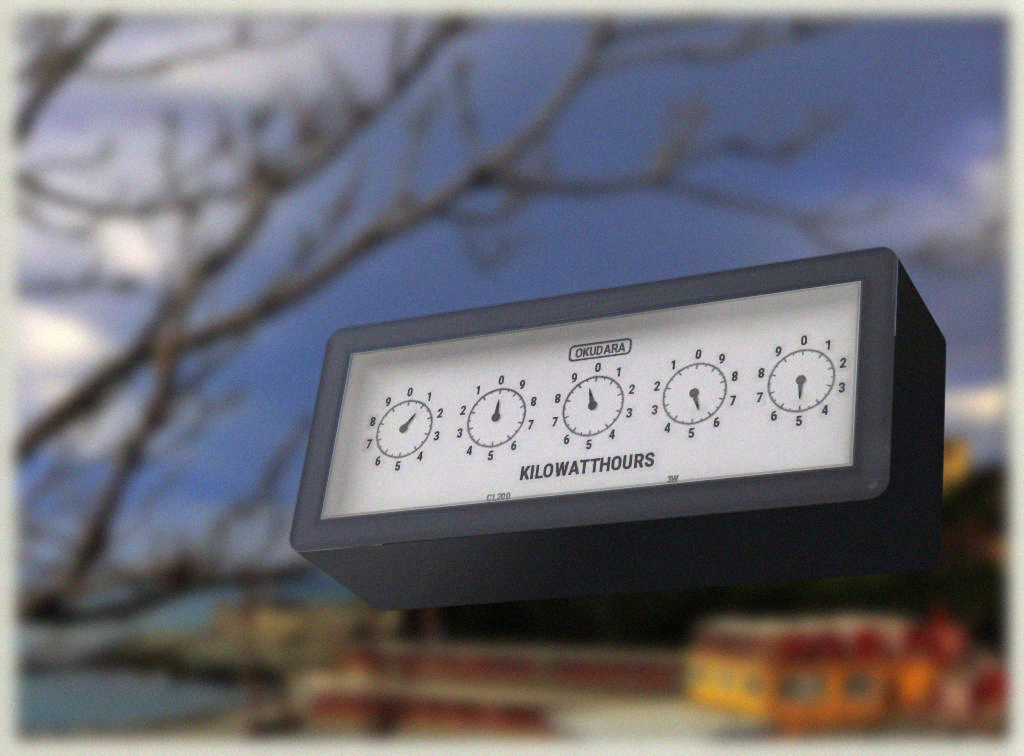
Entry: 9955 kWh
